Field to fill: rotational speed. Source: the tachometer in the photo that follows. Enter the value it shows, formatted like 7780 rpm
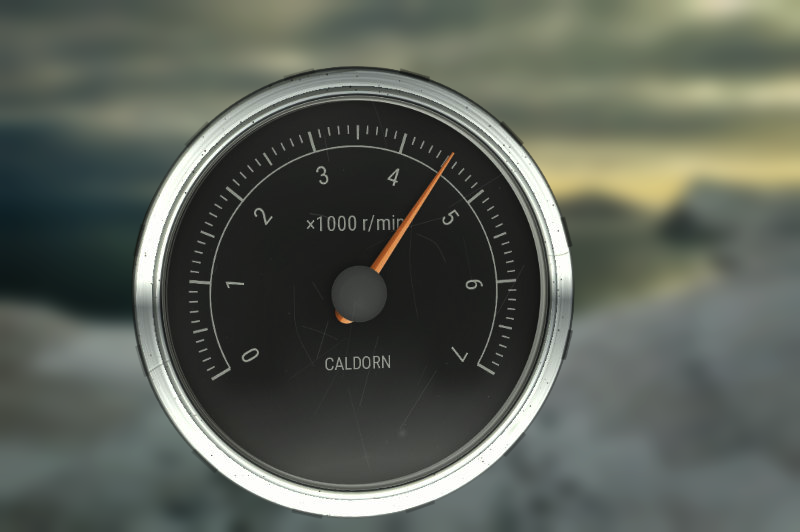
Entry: 4500 rpm
